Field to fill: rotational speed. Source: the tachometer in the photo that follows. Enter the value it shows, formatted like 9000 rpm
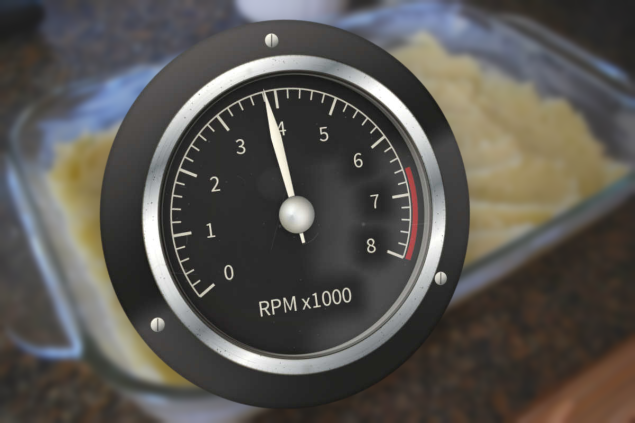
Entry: 3800 rpm
